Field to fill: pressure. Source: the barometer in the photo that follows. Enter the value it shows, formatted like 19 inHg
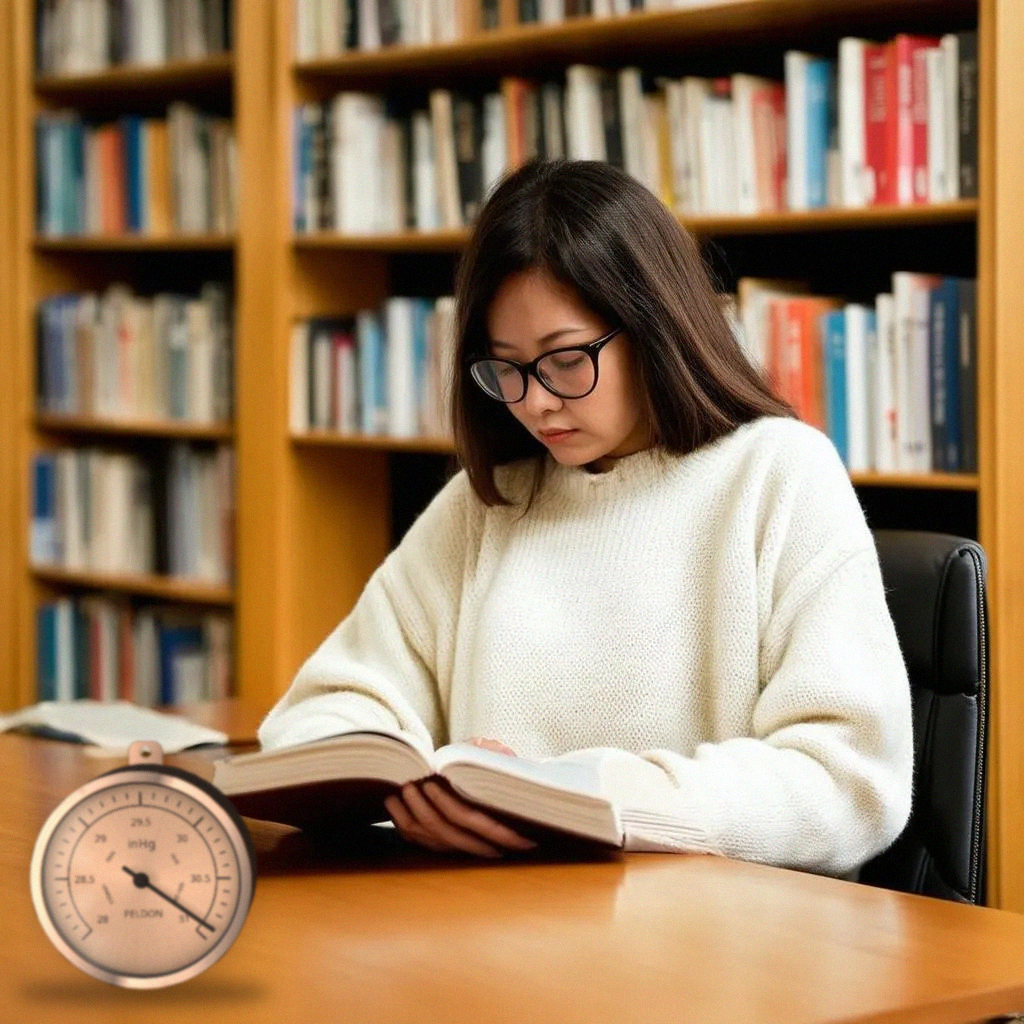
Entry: 30.9 inHg
